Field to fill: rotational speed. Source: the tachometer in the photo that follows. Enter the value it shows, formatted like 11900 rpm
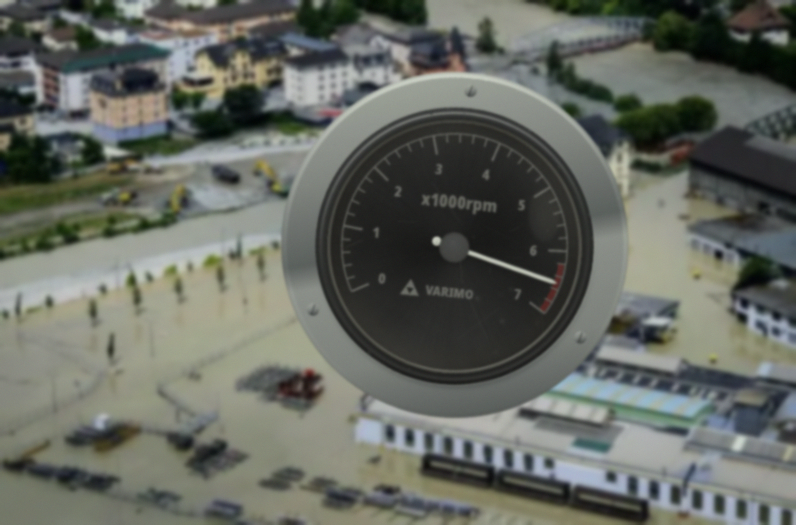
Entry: 6500 rpm
